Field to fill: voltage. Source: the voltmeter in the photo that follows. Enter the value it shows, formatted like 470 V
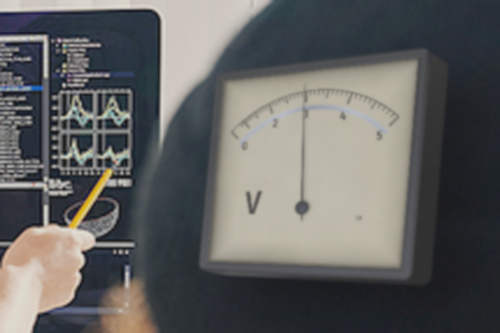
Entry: 3 V
